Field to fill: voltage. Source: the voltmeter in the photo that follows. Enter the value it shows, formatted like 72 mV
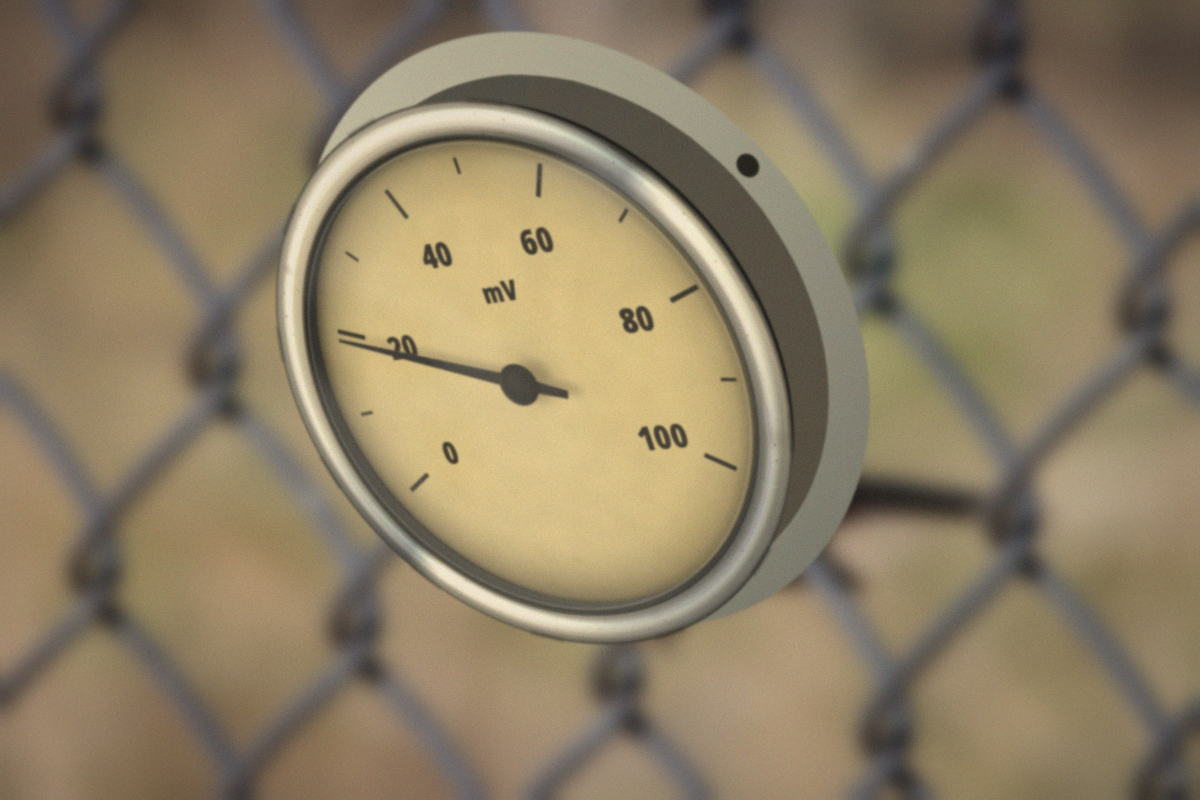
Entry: 20 mV
